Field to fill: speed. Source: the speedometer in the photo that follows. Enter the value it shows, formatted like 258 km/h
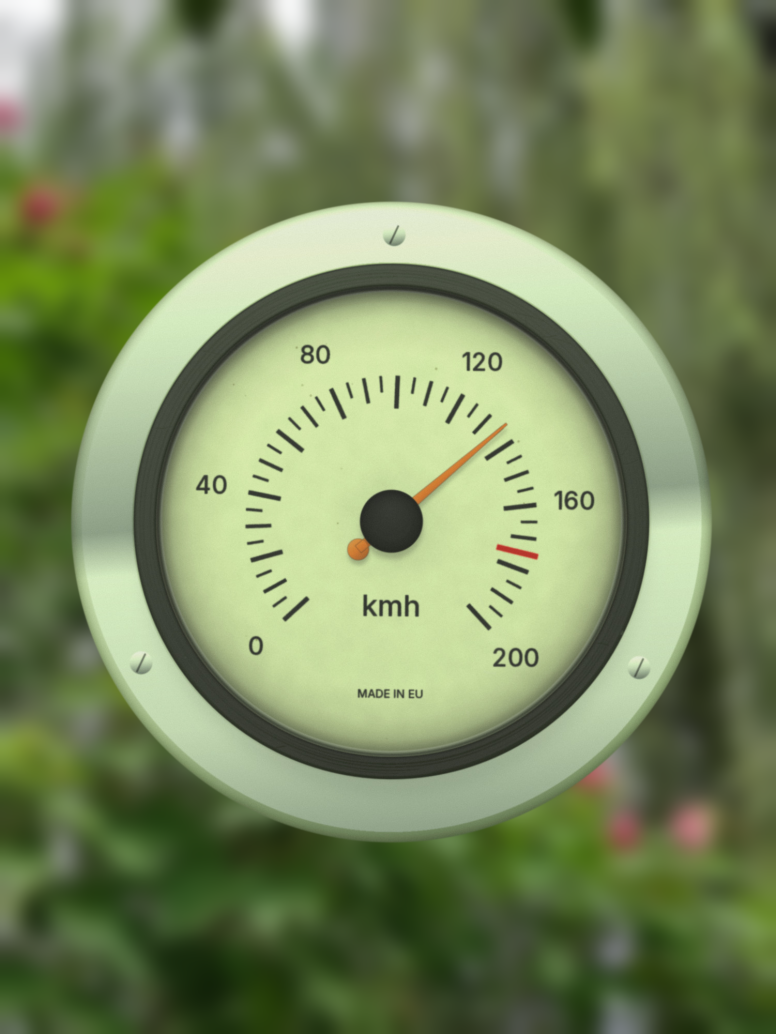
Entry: 135 km/h
